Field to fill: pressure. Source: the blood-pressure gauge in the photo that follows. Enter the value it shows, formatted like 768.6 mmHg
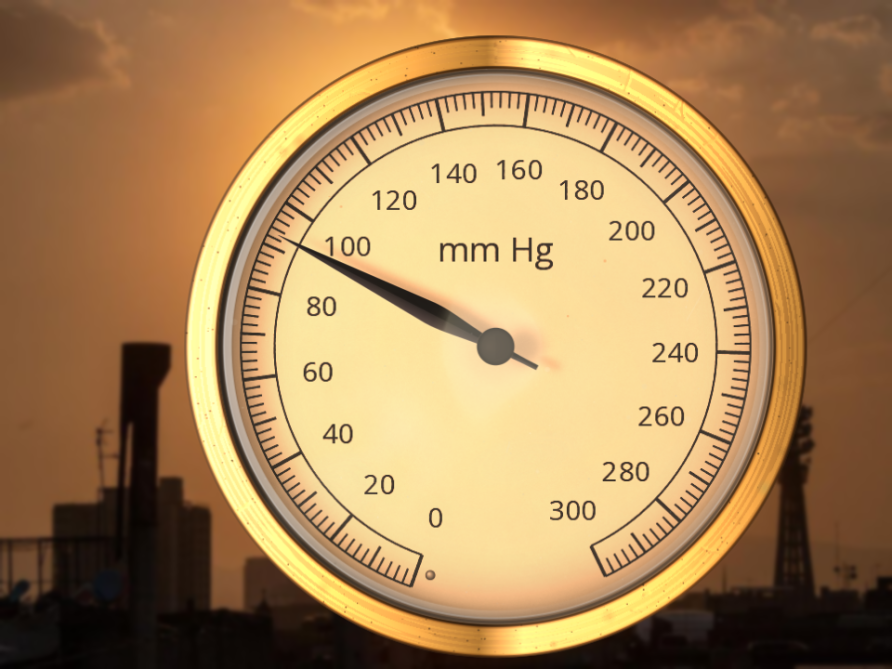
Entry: 93 mmHg
